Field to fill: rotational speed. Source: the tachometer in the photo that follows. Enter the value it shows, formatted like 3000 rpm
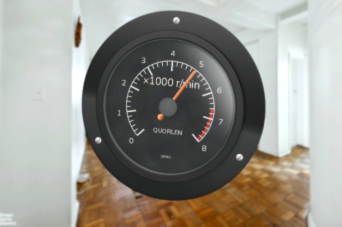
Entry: 5000 rpm
